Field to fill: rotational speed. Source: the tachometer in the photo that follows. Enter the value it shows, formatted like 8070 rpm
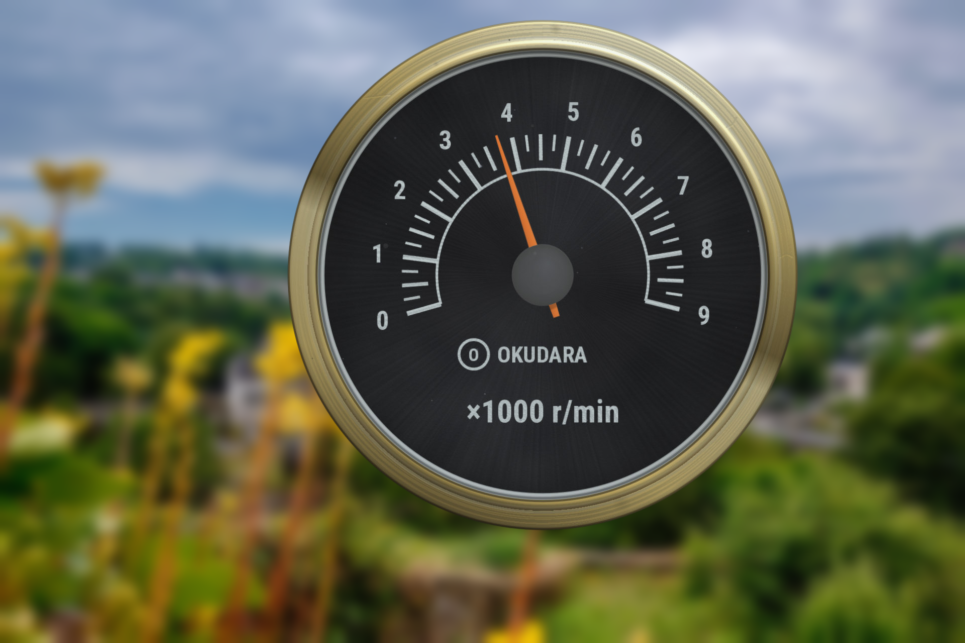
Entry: 3750 rpm
